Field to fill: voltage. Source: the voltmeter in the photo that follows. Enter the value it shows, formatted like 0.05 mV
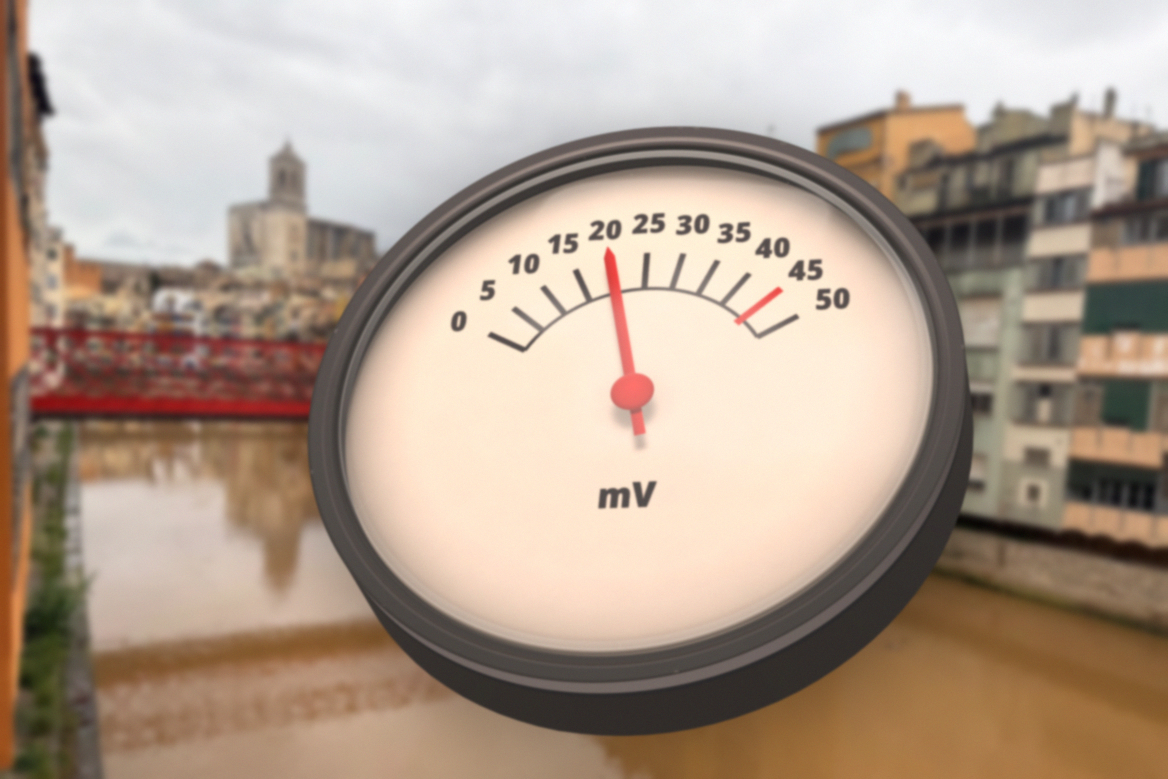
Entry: 20 mV
